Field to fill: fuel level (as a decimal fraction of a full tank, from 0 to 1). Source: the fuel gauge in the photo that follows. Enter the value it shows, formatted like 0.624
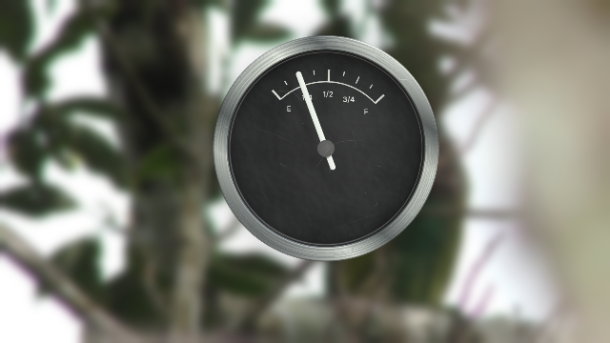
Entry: 0.25
